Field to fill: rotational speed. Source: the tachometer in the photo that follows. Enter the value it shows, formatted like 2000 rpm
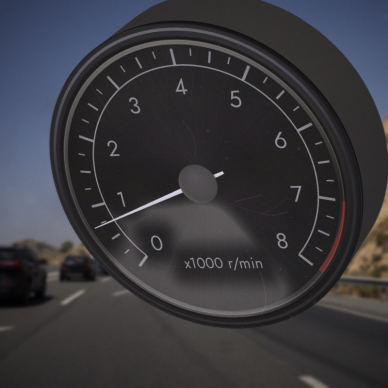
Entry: 750 rpm
